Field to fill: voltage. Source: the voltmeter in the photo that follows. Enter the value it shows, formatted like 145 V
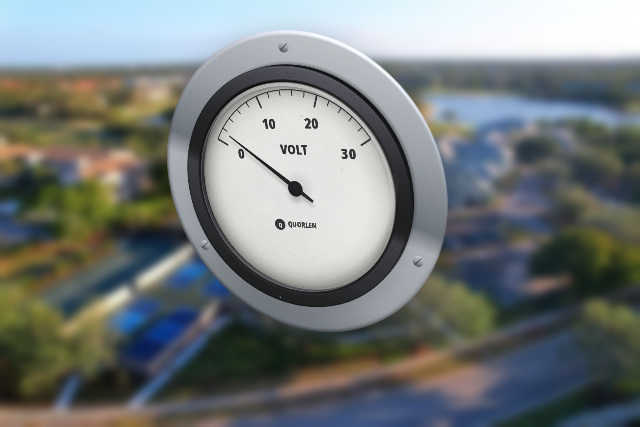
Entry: 2 V
